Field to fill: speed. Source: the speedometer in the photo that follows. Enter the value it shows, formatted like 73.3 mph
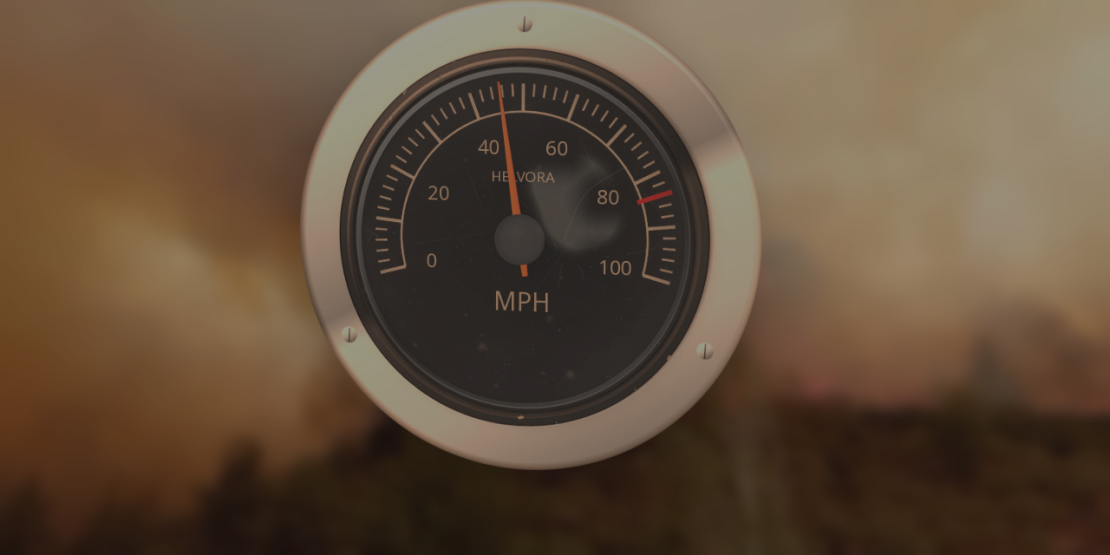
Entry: 46 mph
